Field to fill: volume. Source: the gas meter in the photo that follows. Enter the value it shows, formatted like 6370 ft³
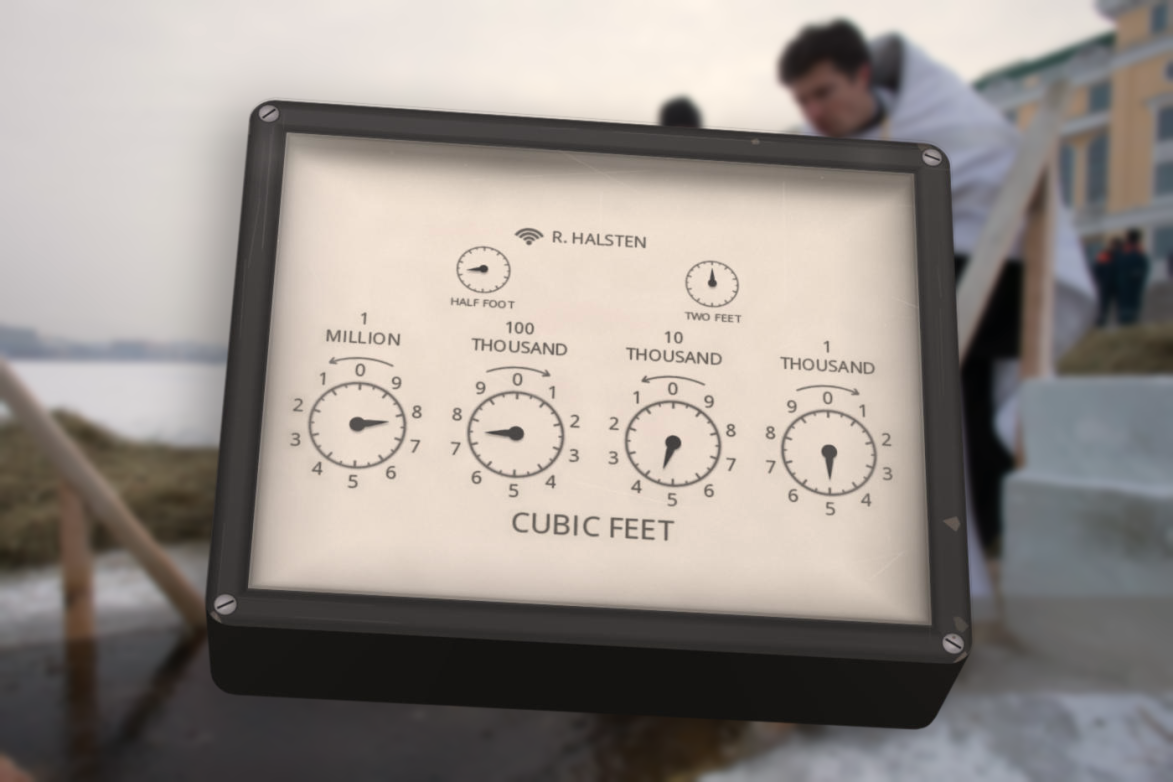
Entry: 774500 ft³
